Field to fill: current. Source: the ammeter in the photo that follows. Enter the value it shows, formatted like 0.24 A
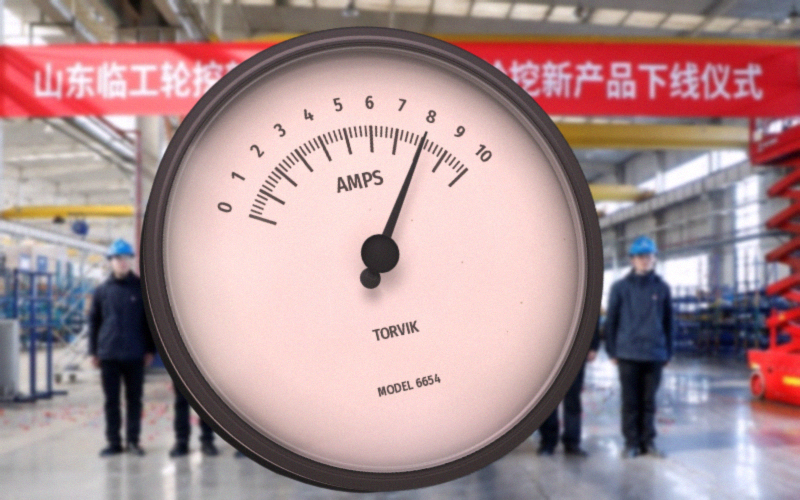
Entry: 8 A
